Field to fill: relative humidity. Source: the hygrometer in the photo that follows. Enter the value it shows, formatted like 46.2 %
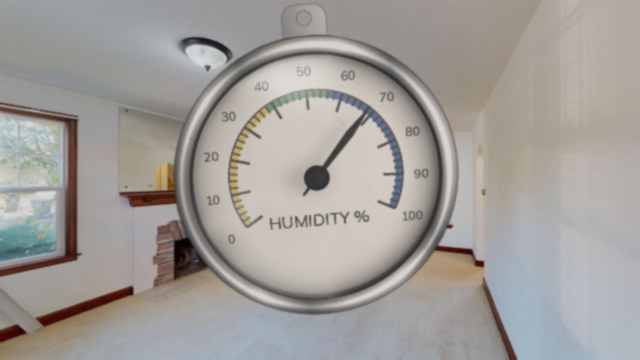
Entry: 68 %
